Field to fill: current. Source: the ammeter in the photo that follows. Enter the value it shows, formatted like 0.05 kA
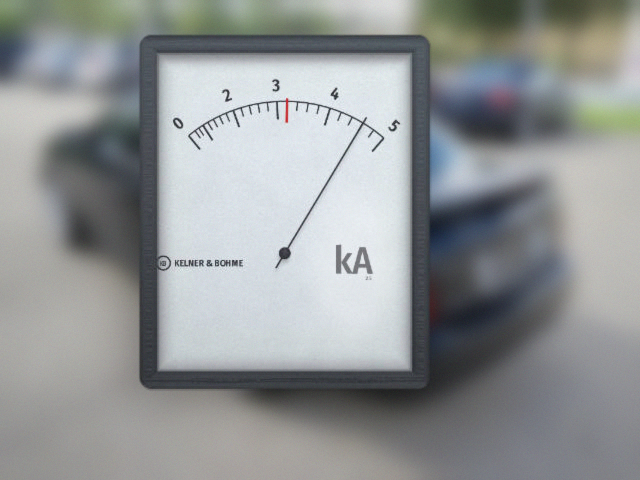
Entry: 4.6 kA
